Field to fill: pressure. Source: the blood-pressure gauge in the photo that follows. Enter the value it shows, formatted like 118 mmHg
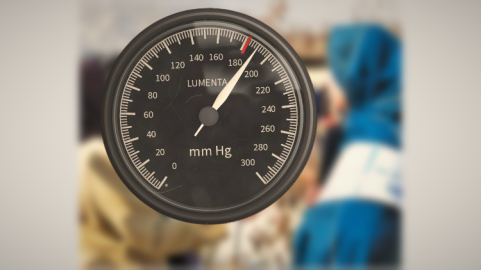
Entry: 190 mmHg
